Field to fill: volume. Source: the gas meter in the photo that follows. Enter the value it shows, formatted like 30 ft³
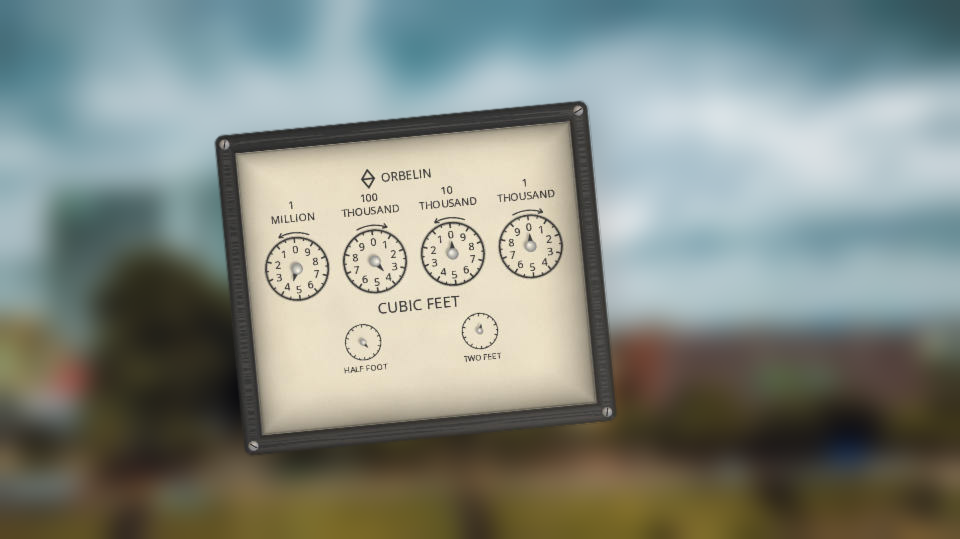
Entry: 440000 ft³
